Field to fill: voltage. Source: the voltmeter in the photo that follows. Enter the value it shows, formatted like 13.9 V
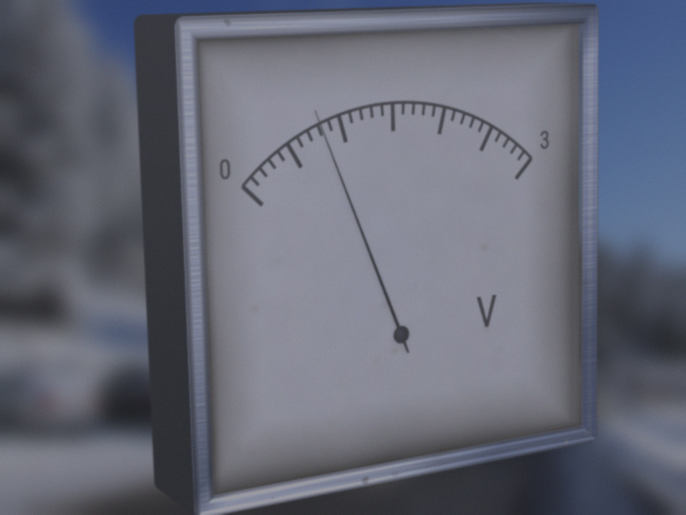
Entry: 0.8 V
